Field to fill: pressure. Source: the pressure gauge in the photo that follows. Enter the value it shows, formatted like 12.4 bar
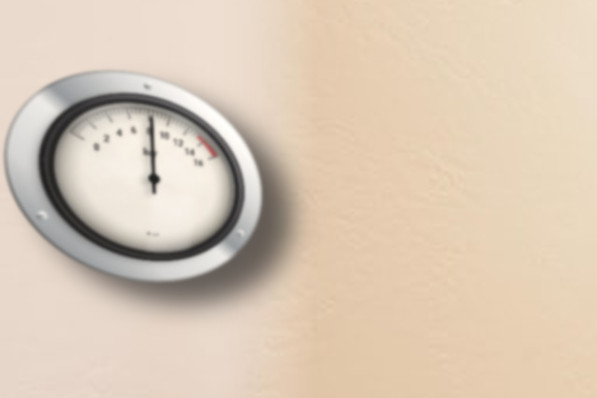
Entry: 8 bar
